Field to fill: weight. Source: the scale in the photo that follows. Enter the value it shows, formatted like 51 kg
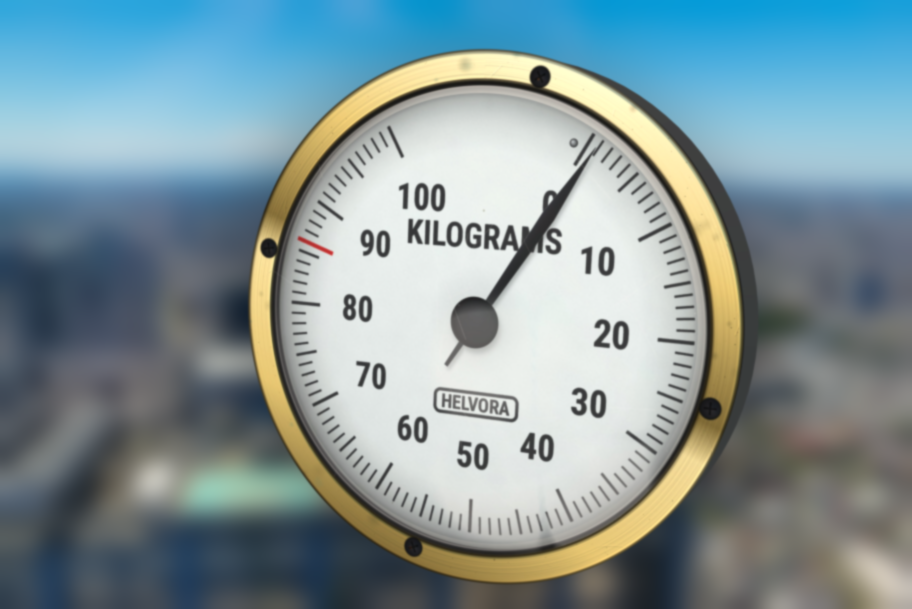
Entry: 1 kg
